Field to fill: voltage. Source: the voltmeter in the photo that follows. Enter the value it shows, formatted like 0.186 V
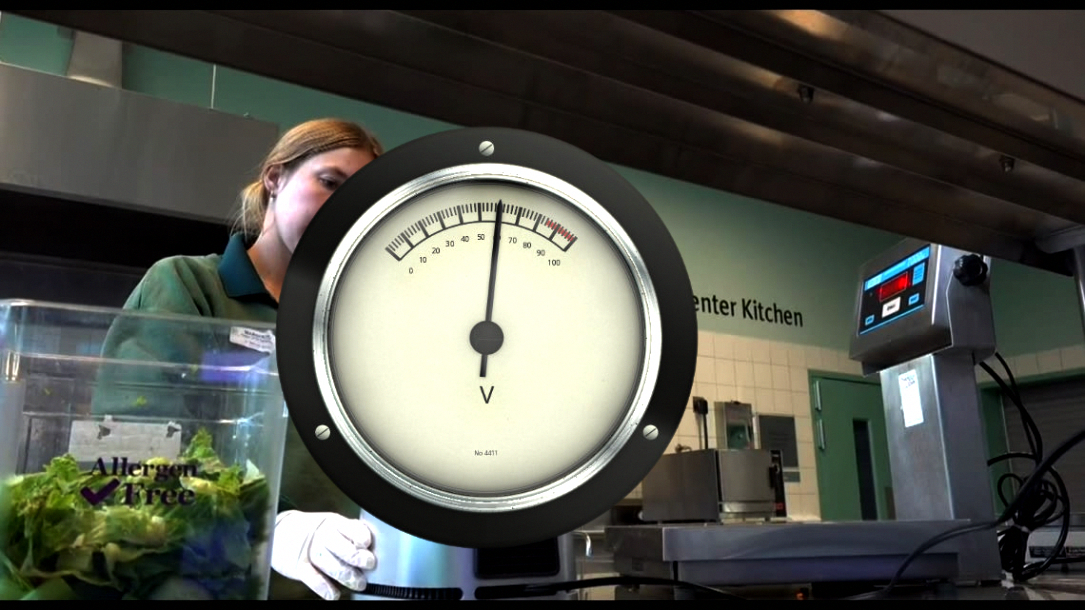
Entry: 60 V
